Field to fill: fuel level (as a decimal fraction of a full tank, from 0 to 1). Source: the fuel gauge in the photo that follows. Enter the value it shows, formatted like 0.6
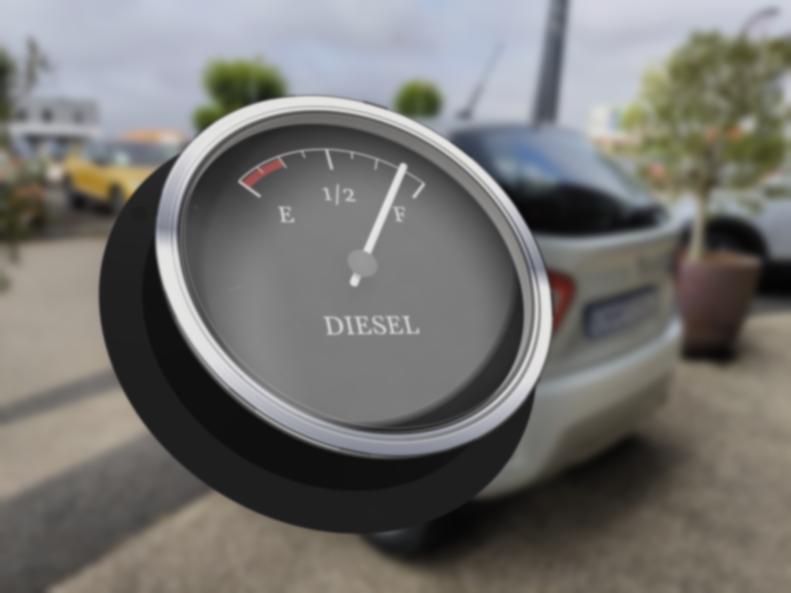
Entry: 0.875
